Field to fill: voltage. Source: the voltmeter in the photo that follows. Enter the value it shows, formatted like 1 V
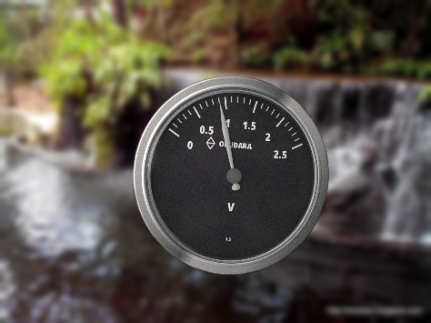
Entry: 0.9 V
